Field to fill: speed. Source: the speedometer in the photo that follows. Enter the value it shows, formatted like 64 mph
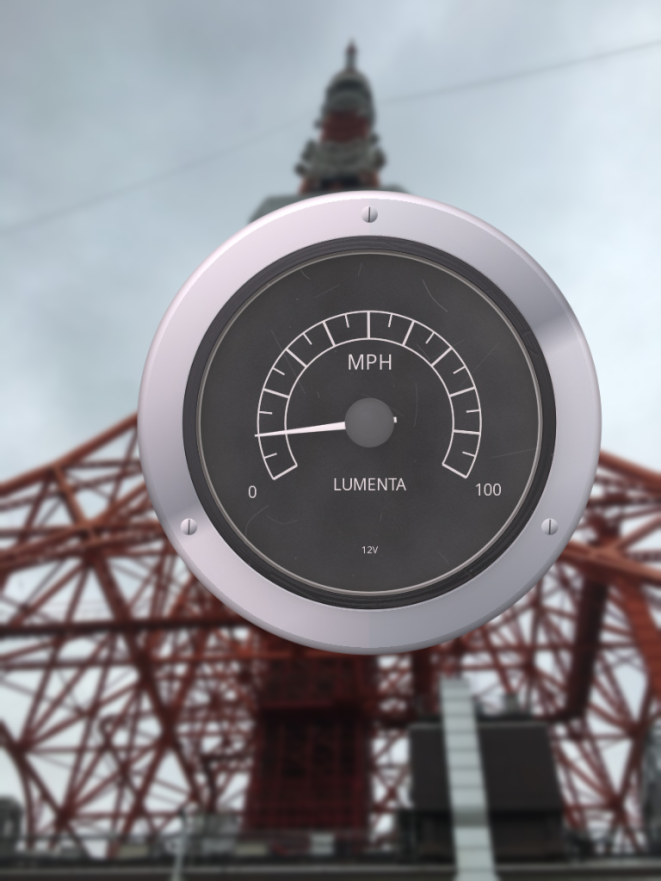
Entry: 10 mph
